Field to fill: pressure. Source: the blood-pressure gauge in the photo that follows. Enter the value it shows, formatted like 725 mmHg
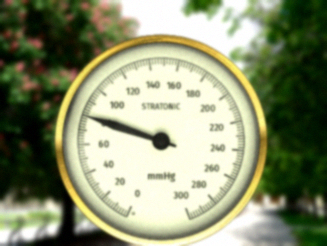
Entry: 80 mmHg
